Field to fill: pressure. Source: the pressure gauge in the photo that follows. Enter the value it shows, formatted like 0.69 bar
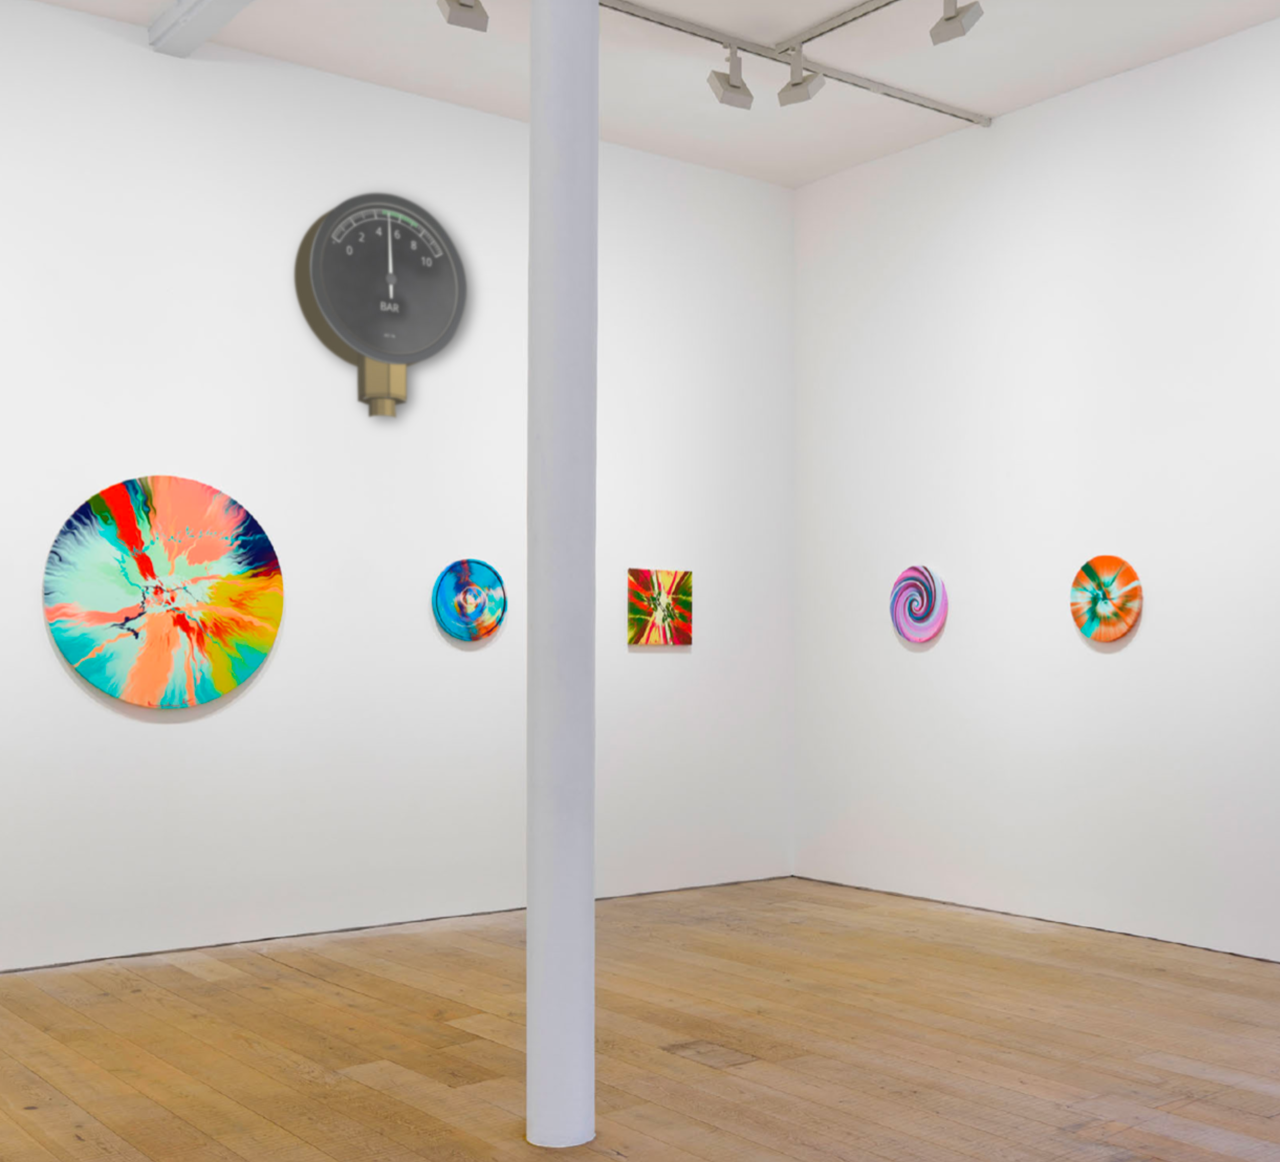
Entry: 5 bar
